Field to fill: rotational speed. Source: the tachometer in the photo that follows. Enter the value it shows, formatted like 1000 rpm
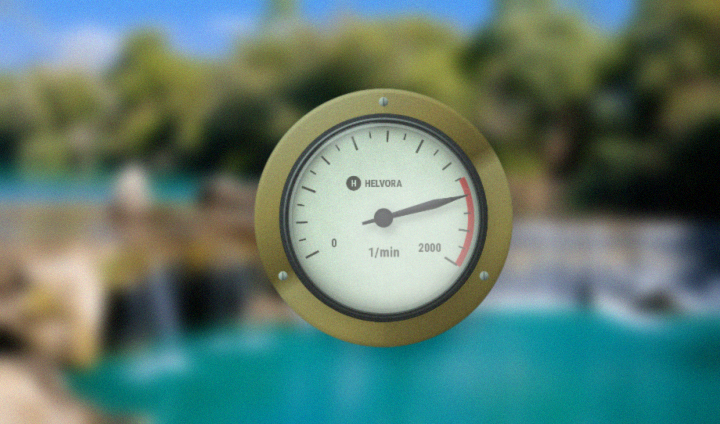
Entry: 1600 rpm
